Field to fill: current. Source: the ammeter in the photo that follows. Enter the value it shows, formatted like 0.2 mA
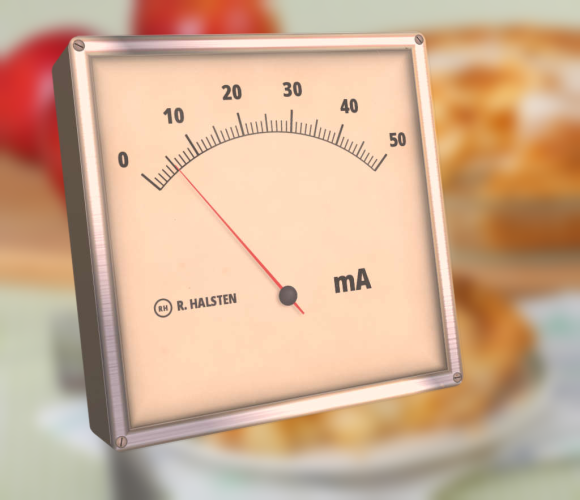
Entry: 5 mA
